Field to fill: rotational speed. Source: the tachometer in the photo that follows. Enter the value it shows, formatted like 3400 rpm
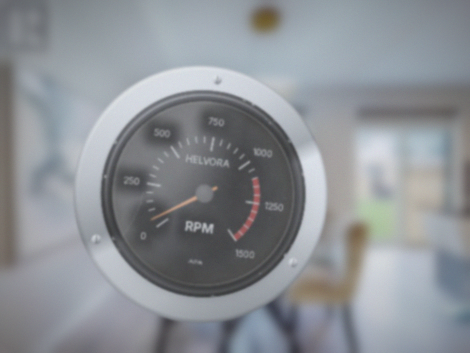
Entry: 50 rpm
